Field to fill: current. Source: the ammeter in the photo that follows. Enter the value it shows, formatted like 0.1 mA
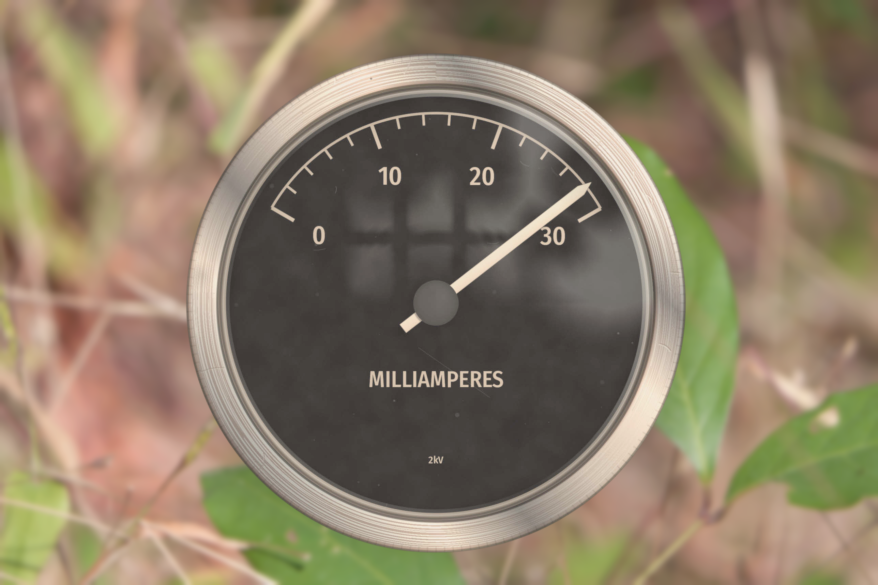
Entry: 28 mA
